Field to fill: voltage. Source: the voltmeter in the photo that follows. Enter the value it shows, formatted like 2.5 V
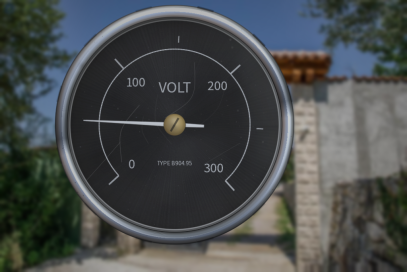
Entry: 50 V
